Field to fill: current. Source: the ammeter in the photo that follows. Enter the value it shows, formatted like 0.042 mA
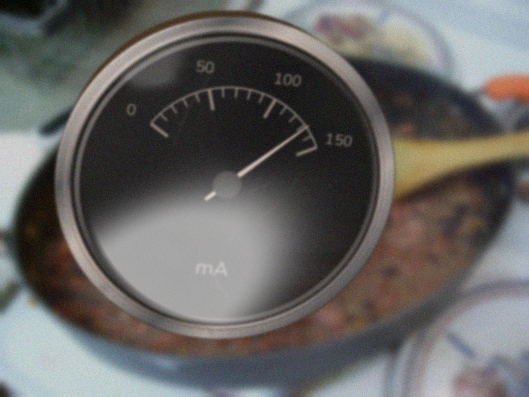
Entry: 130 mA
